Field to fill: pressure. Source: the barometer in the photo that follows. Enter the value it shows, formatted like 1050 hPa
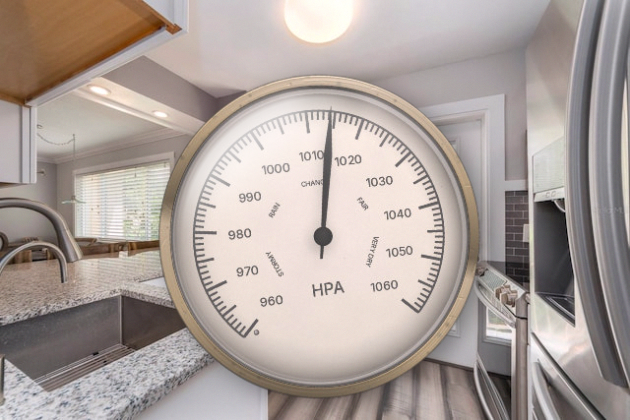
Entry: 1014 hPa
